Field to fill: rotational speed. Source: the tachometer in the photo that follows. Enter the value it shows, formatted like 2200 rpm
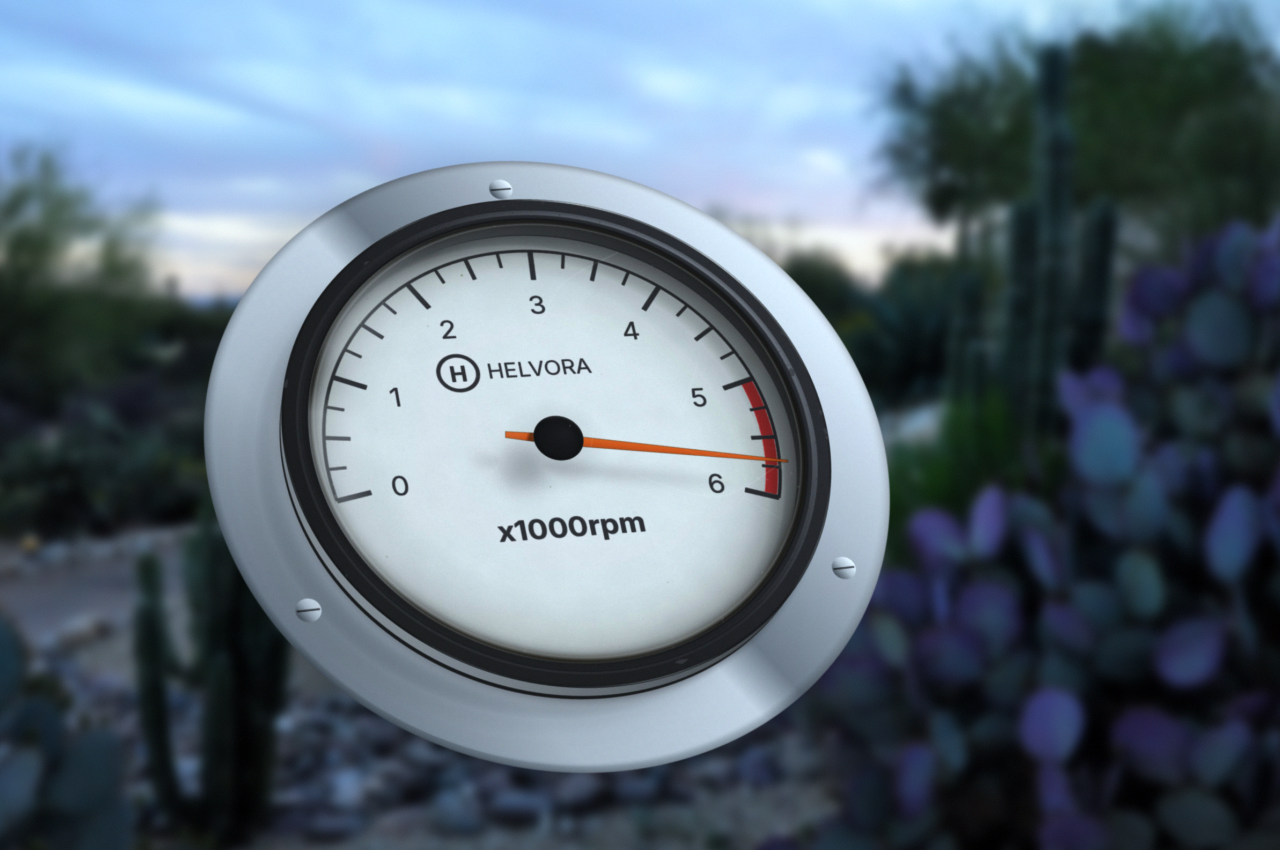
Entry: 5750 rpm
